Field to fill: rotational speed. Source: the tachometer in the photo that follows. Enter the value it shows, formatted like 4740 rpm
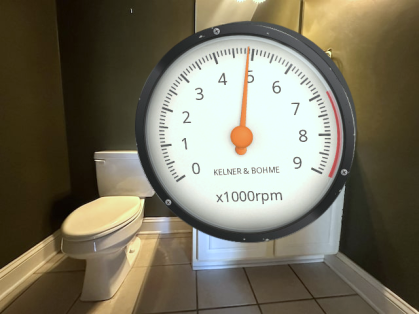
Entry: 4900 rpm
